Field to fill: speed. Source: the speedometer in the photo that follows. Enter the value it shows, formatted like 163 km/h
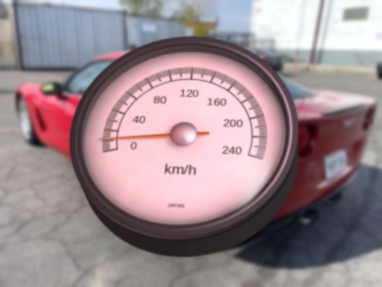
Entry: 10 km/h
